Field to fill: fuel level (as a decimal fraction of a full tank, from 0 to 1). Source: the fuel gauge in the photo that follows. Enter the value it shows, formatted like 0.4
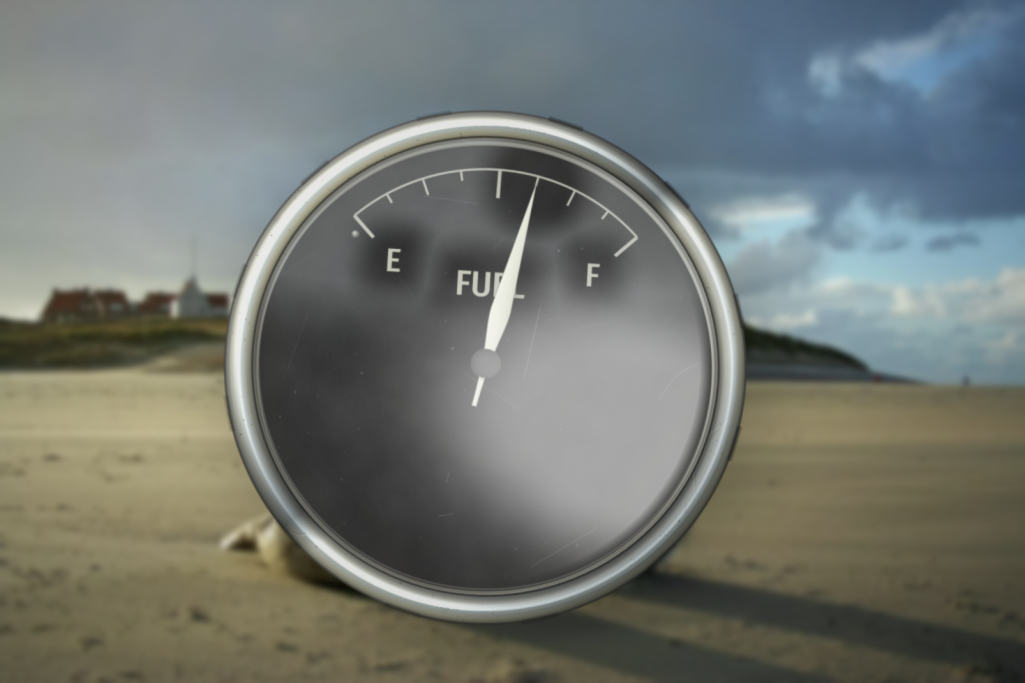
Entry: 0.625
